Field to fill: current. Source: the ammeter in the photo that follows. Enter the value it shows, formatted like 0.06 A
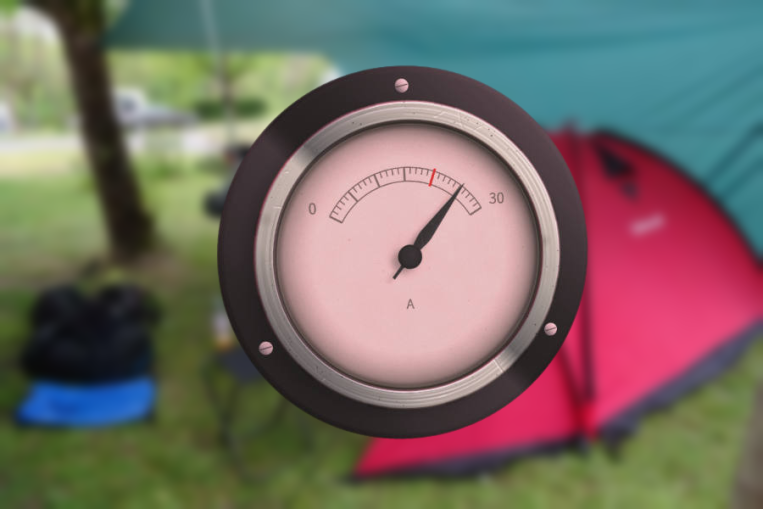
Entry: 25 A
